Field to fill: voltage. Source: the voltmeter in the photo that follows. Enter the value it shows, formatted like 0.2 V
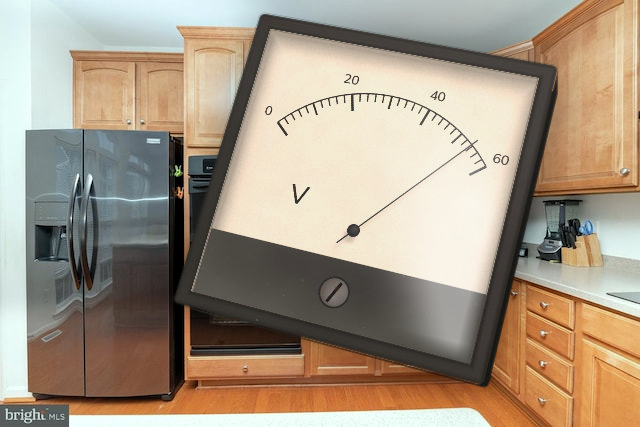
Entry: 54 V
